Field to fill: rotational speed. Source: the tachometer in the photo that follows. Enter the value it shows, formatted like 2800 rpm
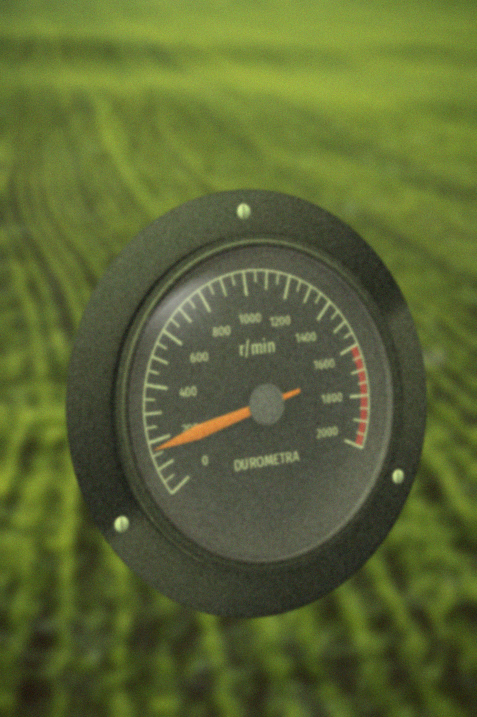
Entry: 175 rpm
